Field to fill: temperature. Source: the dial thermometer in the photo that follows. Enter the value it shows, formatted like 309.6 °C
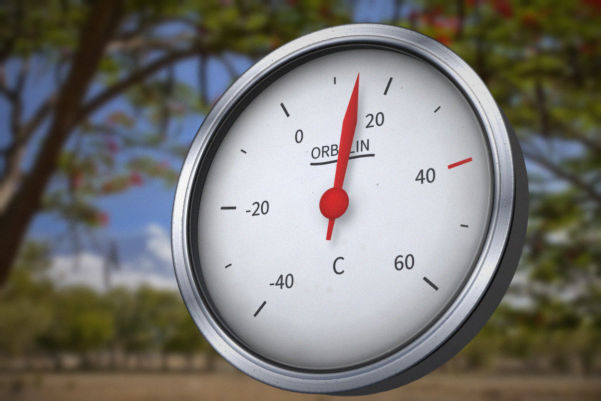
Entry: 15 °C
